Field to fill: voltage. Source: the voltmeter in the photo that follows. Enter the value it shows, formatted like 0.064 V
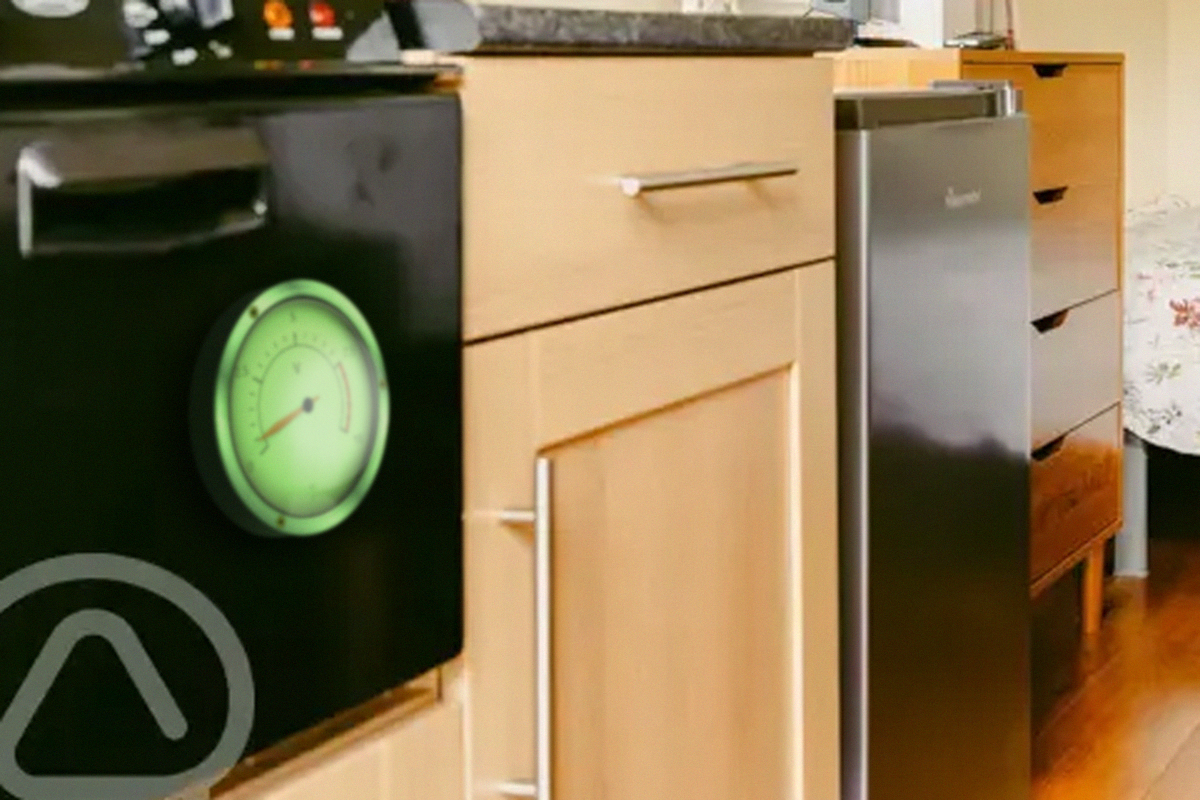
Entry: 0.5 V
